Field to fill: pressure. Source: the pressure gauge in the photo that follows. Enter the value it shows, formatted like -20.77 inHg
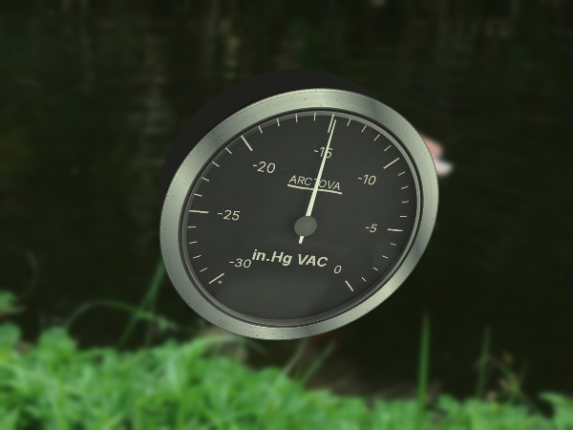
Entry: -15 inHg
